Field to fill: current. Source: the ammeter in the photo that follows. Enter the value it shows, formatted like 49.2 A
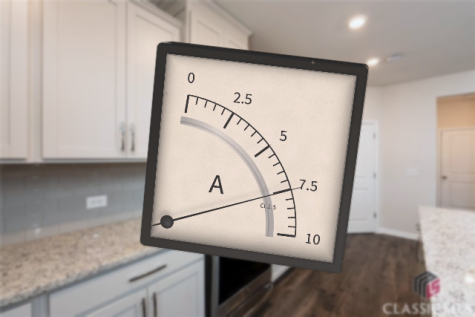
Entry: 7.5 A
